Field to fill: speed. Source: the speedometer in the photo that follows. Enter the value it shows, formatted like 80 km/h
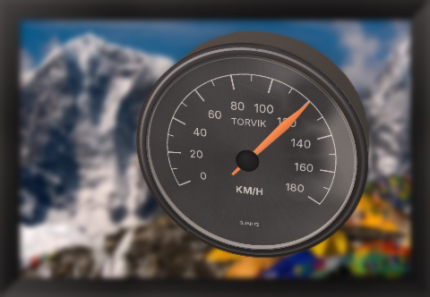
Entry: 120 km/h
